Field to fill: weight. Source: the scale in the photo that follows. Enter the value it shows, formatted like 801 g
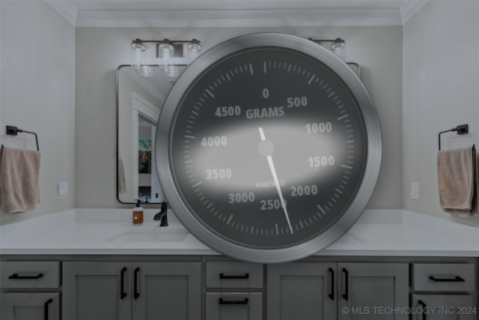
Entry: 2350 g
